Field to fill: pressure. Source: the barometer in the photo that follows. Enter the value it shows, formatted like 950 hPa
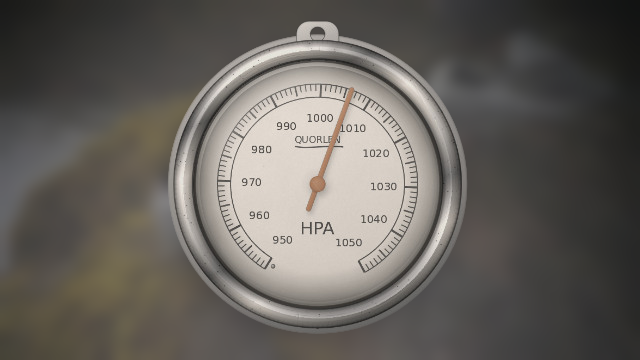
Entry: 1006 hPa
